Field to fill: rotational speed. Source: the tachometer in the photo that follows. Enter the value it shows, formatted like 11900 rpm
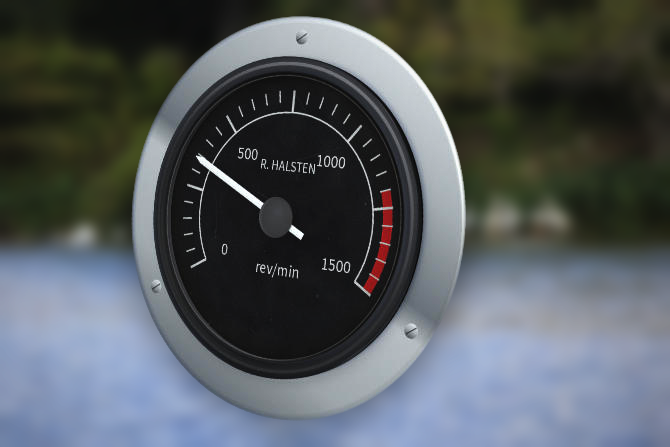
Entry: 350 rpm
